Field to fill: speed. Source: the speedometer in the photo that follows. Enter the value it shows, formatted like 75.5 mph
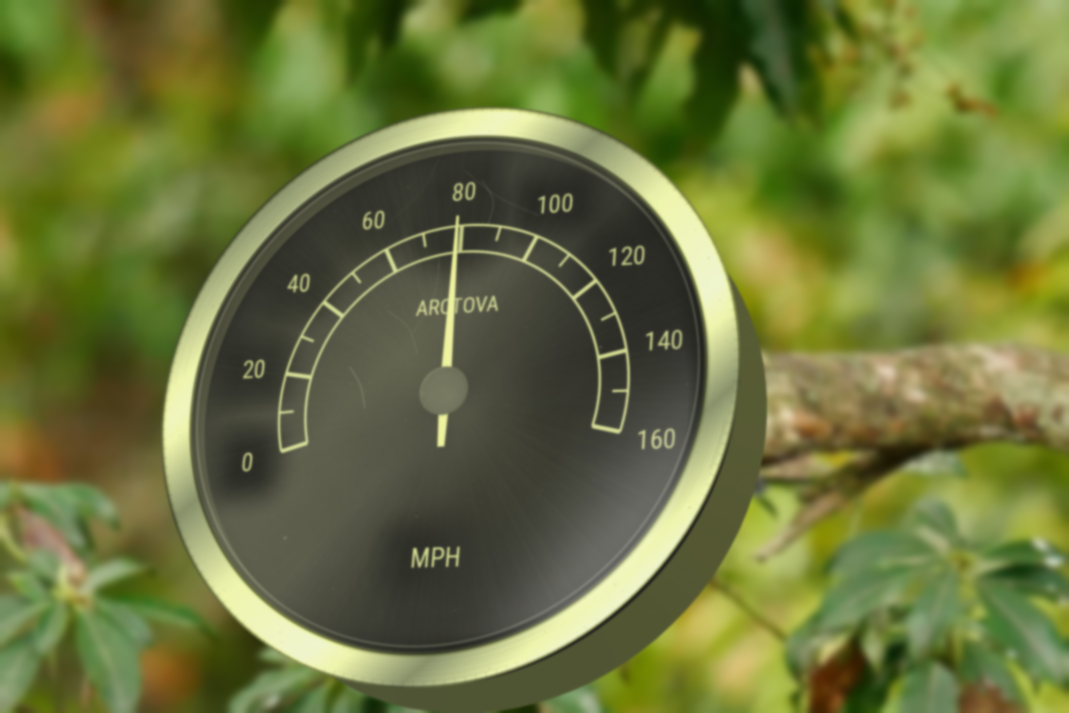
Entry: 80 mph
